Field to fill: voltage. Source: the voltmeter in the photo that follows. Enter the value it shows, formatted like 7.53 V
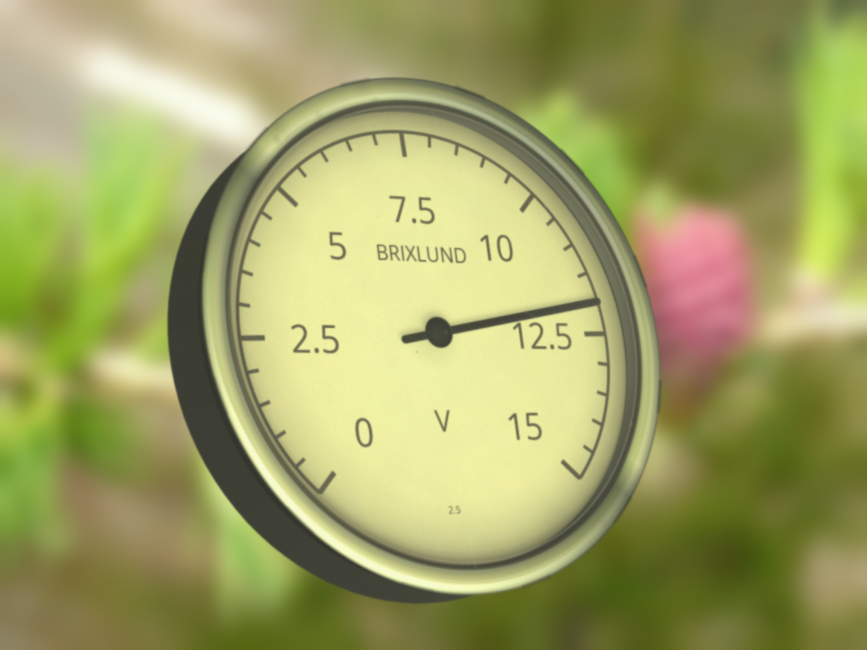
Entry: 12 V
